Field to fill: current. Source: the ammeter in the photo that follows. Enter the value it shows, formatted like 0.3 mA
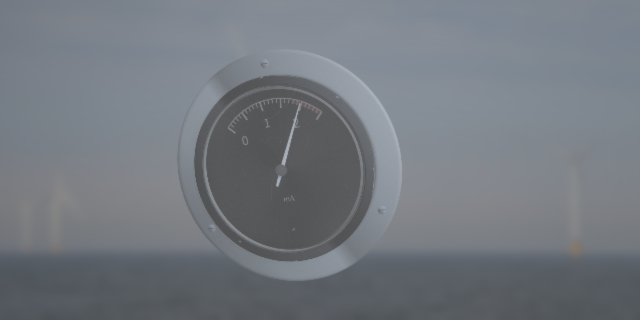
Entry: 2 mA
